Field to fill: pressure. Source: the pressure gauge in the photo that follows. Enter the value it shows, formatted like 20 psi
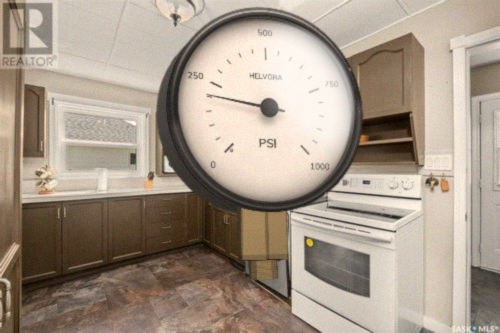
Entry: 200 psi
